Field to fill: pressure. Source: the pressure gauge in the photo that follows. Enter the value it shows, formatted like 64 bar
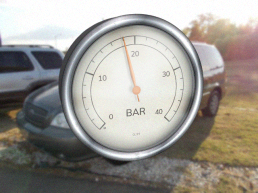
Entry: 18 bar
